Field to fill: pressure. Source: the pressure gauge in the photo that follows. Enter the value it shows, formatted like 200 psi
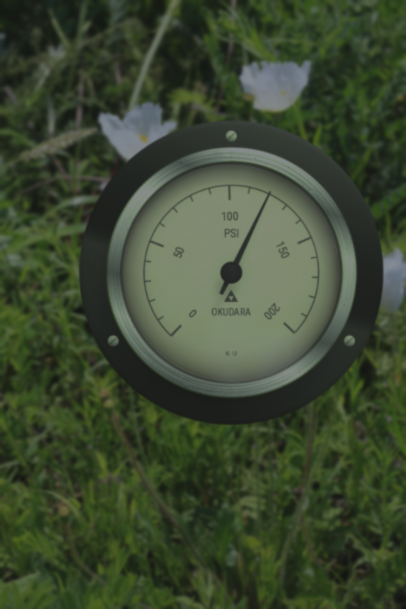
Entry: 120 psi
